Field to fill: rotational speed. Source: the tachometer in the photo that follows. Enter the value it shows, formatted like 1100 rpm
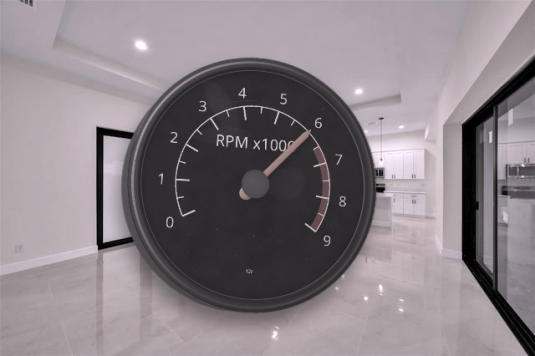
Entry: 6000 rpm
